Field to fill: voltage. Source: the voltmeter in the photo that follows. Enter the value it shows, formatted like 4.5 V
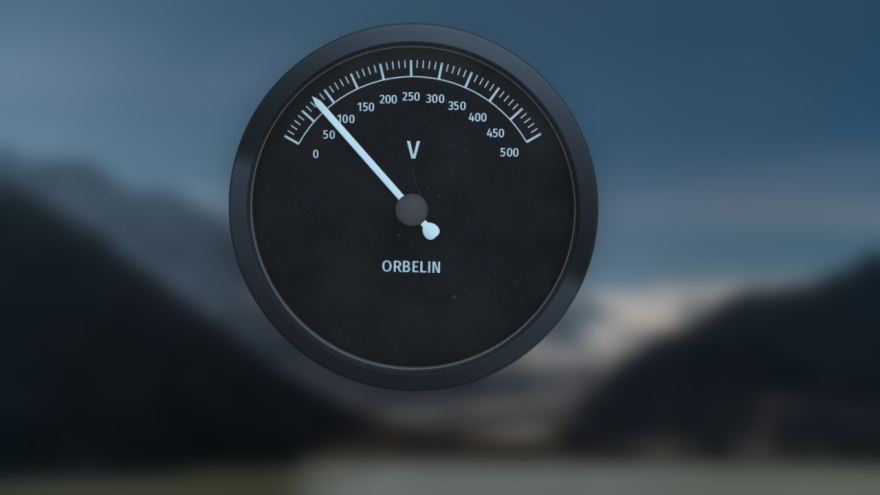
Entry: 80 V
